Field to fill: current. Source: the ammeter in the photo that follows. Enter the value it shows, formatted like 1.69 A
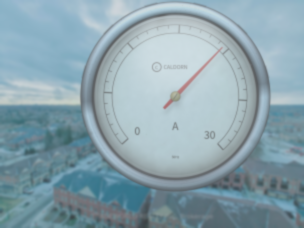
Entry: 19.5 A
